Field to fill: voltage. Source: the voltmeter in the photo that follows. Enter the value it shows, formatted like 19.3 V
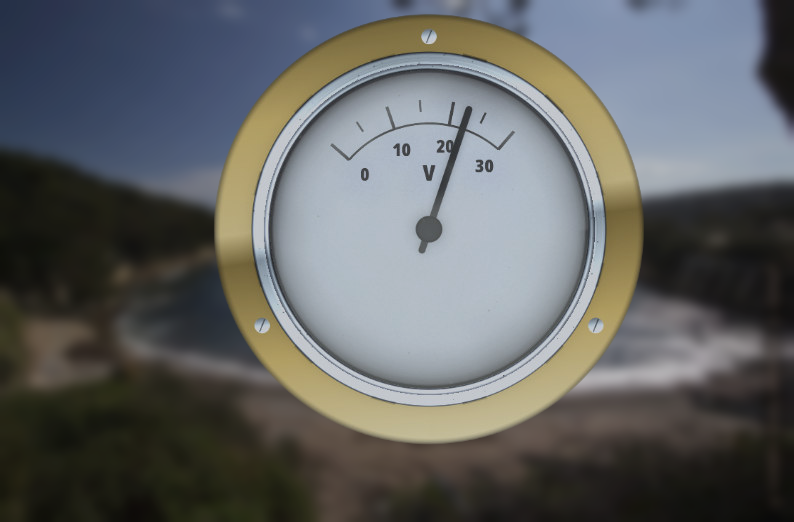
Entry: 22.5 V
